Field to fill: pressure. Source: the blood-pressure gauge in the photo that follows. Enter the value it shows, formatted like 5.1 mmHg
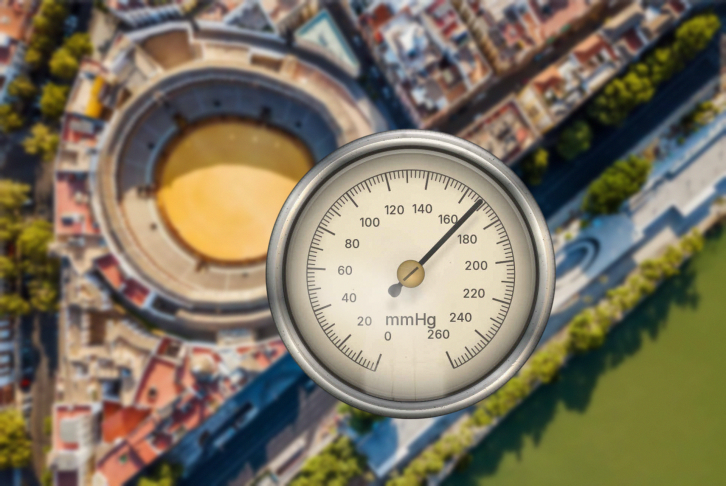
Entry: 168 mmHg
